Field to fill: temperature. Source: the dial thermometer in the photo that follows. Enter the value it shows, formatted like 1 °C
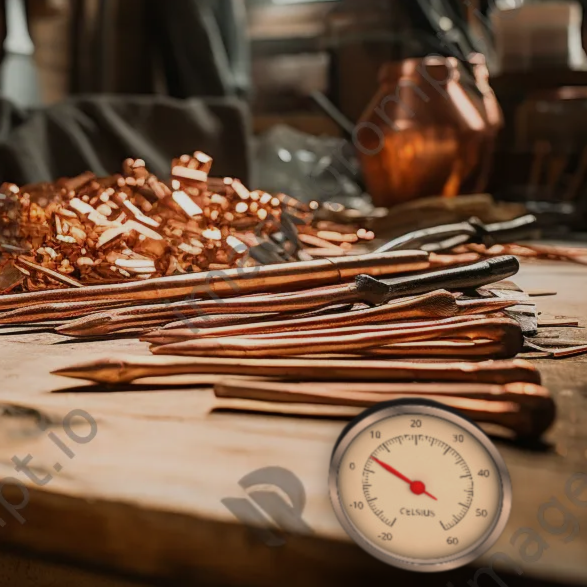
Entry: 5 °C
